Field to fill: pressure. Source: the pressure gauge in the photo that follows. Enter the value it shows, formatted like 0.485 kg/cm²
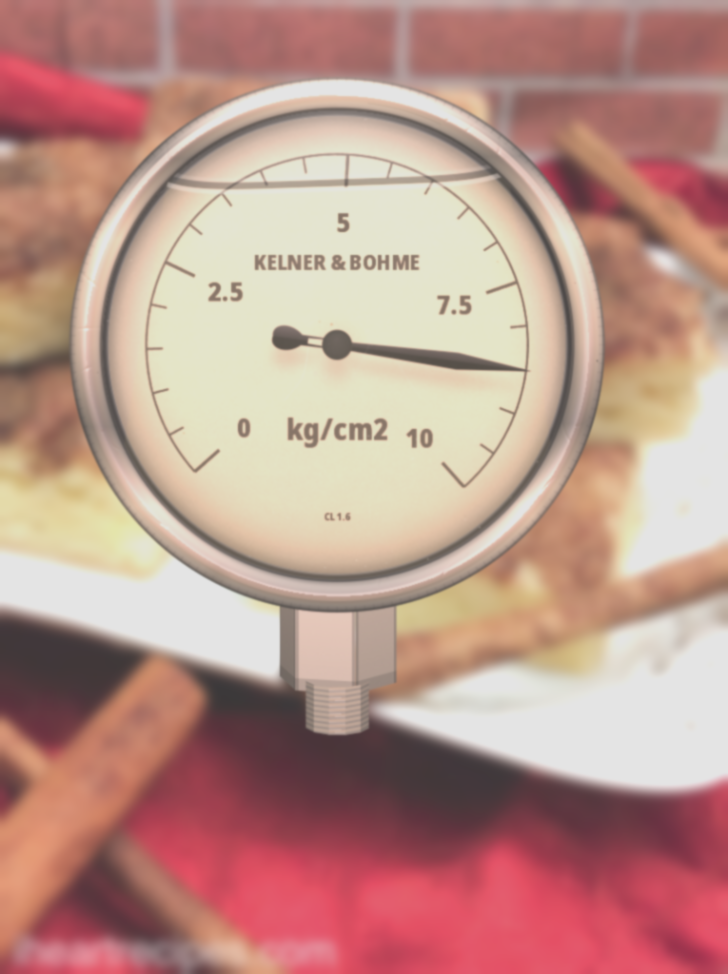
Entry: 8.5 kg/cm²
